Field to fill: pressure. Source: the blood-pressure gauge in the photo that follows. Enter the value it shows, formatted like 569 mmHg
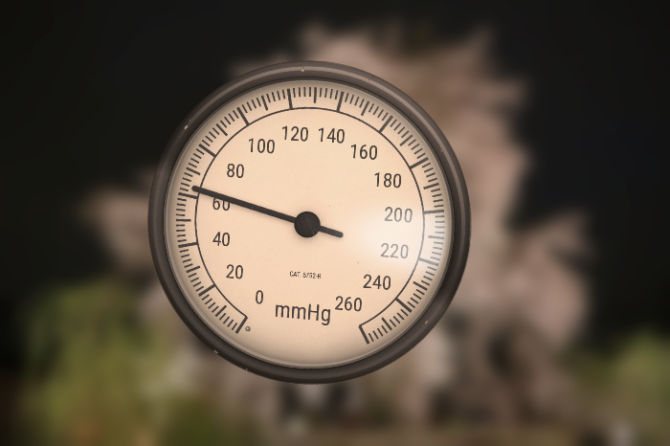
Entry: 64 mmHg
